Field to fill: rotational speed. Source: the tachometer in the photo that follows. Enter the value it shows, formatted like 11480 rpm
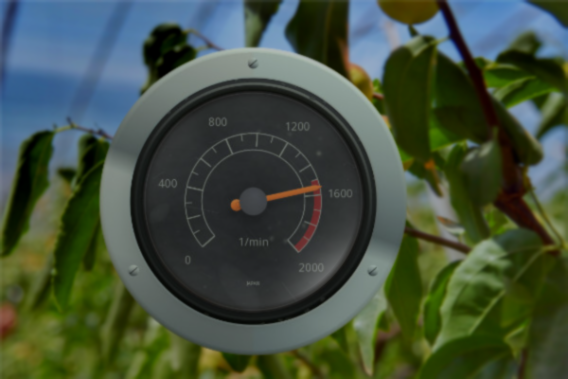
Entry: 1550 rpm
